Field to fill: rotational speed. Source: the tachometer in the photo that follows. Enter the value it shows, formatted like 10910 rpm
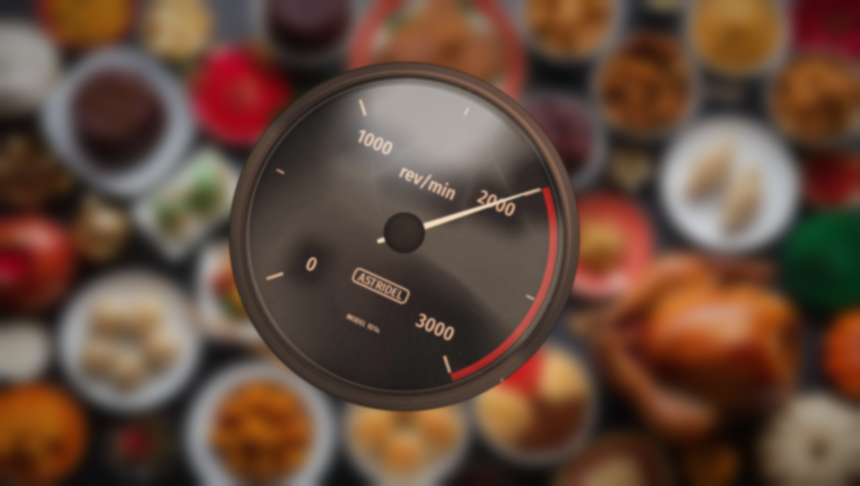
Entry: 2000 rpm
